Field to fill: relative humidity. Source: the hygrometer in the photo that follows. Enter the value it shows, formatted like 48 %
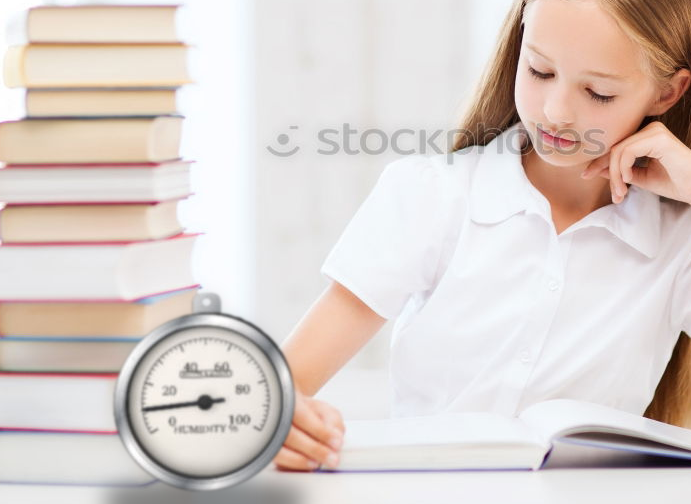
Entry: 10 %
